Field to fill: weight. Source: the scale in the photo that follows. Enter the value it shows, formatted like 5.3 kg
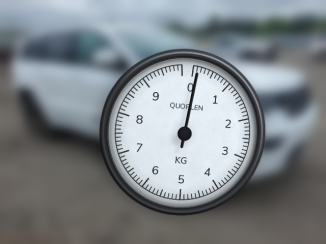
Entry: 0.1 kg
